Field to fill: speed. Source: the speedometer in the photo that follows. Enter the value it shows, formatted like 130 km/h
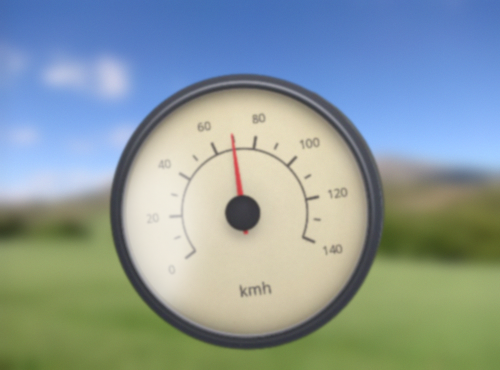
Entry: 70 km/h
